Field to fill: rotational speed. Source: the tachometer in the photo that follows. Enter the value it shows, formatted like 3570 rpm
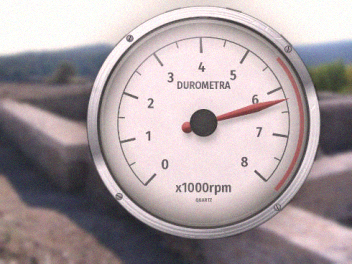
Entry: 6250 rpm
